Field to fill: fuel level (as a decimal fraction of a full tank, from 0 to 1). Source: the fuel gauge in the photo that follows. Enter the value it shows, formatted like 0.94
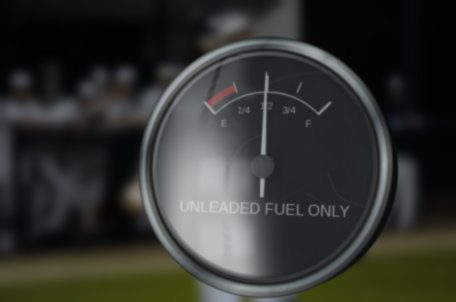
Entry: 0.5
